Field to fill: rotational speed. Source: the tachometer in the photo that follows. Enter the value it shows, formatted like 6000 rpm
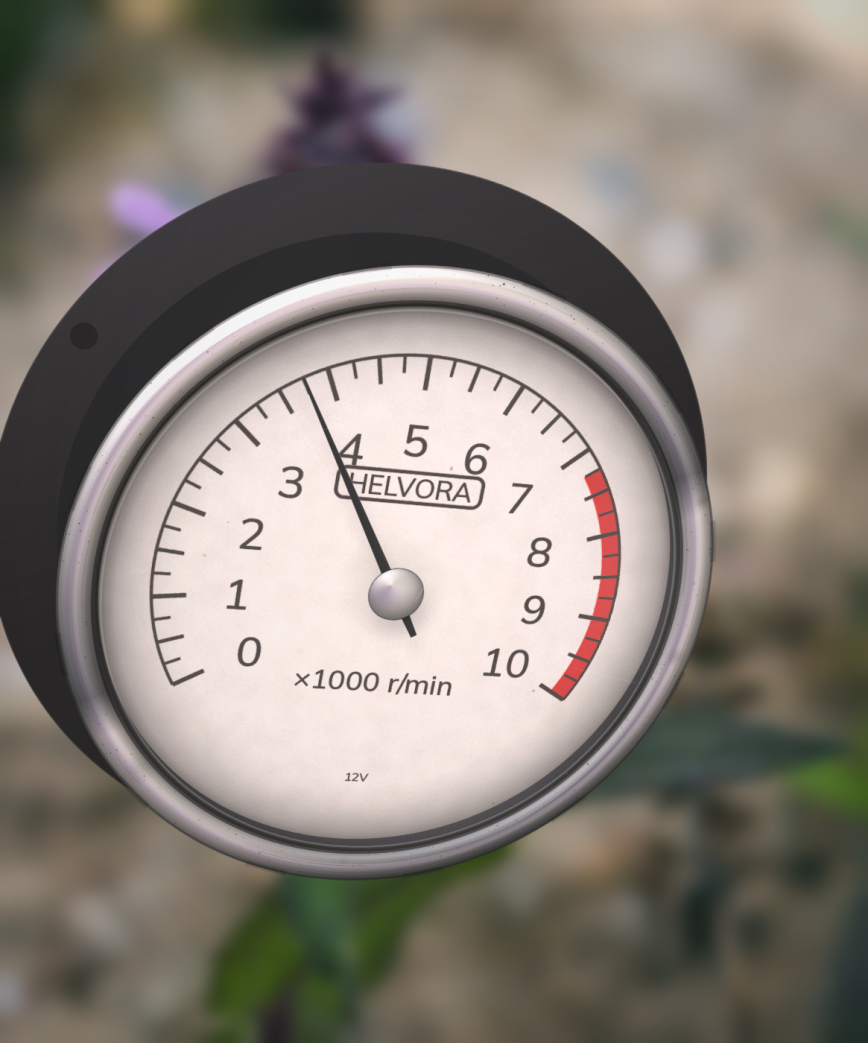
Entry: 3750 rpm
